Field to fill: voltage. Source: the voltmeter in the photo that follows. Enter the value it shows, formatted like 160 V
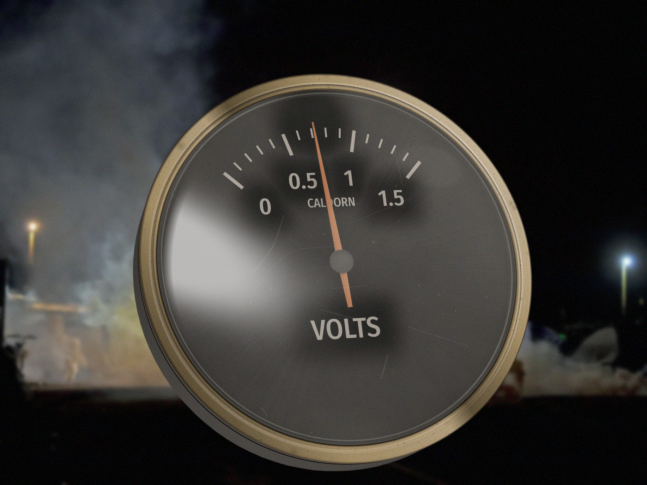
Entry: 0.7 V
